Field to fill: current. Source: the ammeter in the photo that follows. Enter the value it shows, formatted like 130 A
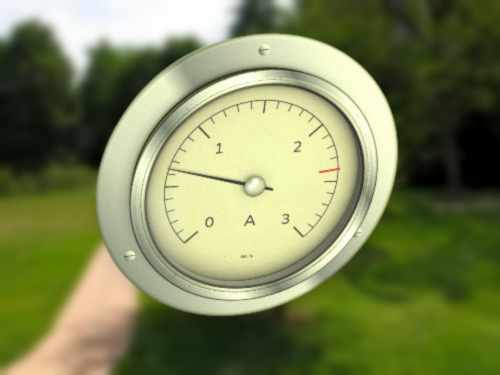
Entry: 0.65 A
